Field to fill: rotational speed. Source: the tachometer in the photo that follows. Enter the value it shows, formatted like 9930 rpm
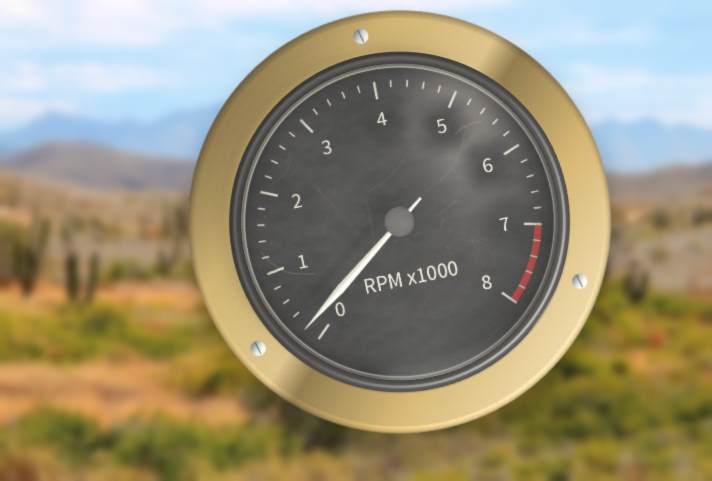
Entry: 200 rpm
